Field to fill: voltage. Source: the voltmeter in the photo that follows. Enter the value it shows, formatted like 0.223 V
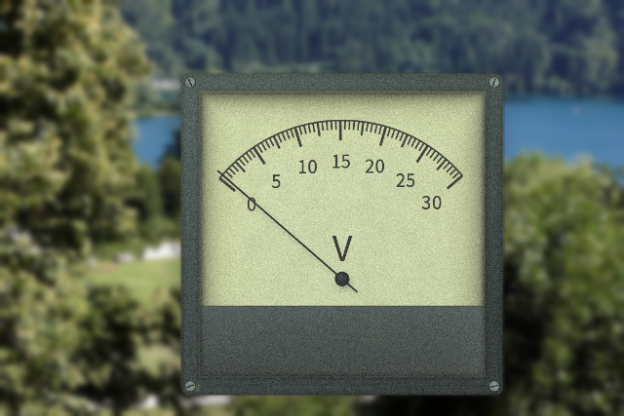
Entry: 0.5 V
